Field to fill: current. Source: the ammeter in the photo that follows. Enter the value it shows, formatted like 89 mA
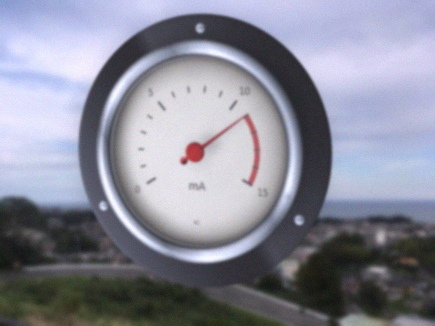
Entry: 11 mA
